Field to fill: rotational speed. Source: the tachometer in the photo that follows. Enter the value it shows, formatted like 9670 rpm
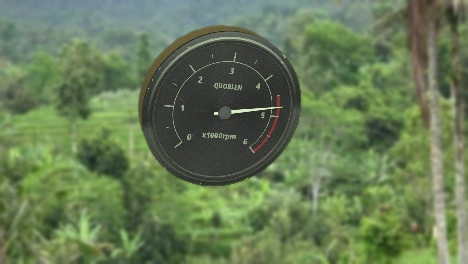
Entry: 4750 rpm
